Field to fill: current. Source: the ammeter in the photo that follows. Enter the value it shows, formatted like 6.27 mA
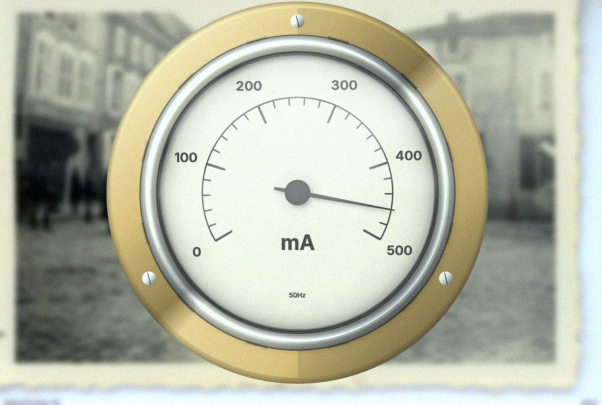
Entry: 460 mA
